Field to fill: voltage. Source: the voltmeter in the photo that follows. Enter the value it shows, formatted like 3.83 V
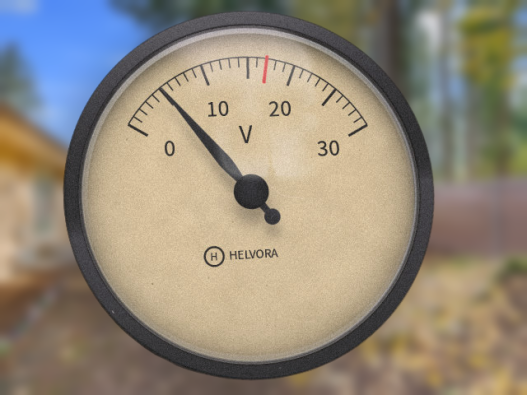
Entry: 5 V
